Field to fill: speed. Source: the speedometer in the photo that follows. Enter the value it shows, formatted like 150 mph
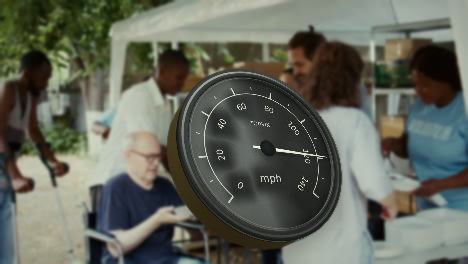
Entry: 120 mph
